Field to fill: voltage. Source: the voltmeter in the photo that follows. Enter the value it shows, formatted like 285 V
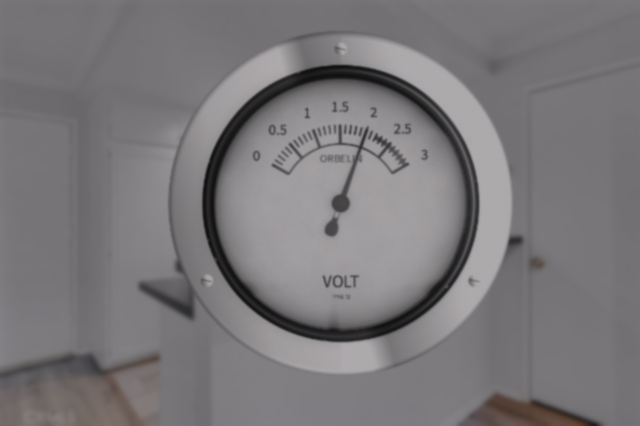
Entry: 2 V
